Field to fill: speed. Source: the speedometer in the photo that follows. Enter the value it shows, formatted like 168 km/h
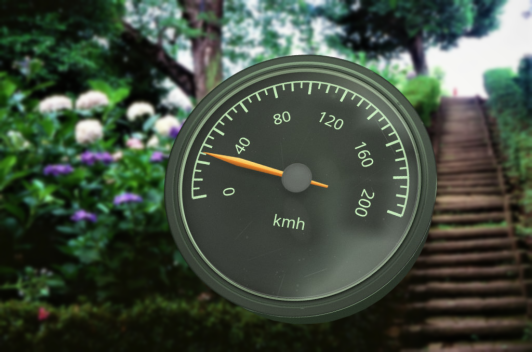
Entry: 25 km/h
